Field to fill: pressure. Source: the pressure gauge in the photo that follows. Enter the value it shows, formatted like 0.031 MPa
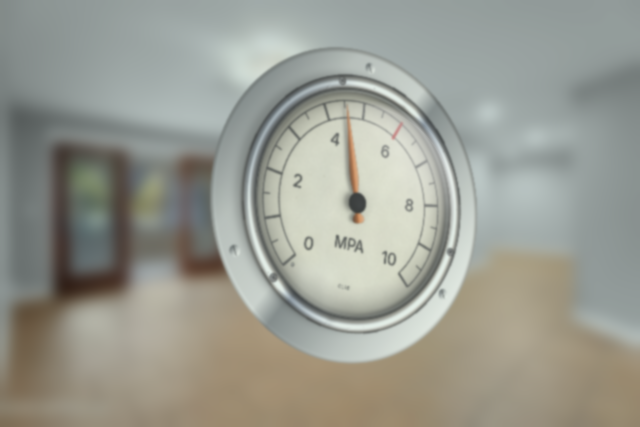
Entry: 4.5 MPa
